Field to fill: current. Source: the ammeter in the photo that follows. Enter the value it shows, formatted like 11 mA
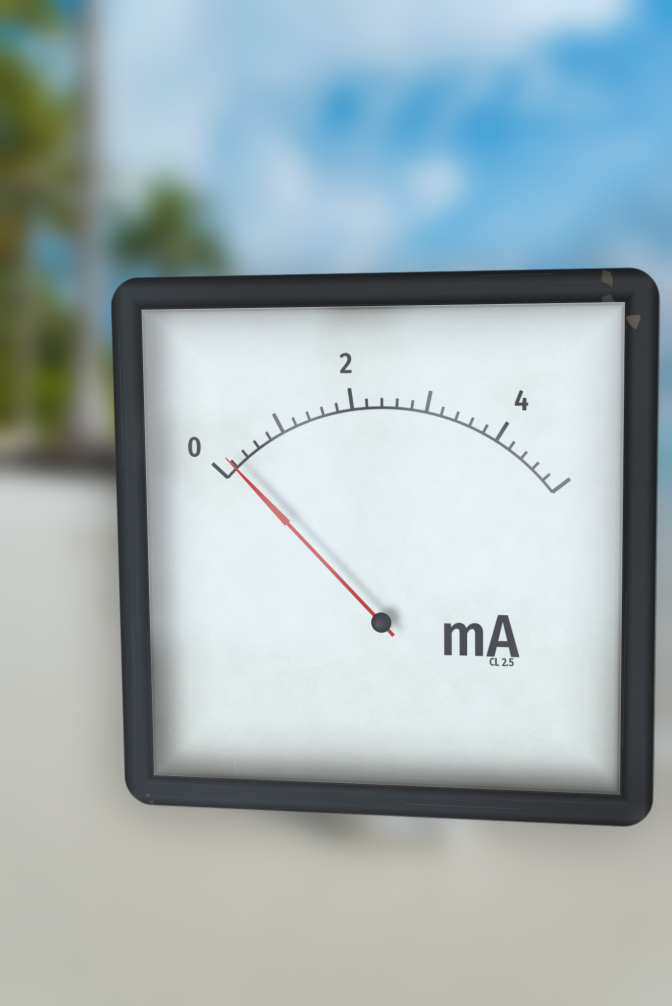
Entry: 0.2 mA
